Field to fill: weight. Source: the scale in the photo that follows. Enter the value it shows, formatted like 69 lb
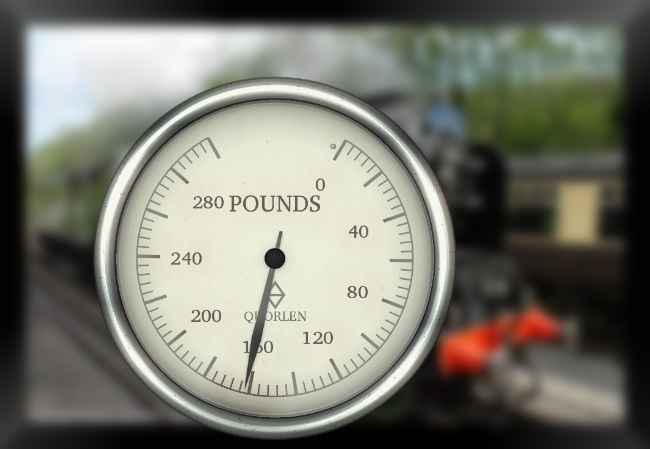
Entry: 162 lb
